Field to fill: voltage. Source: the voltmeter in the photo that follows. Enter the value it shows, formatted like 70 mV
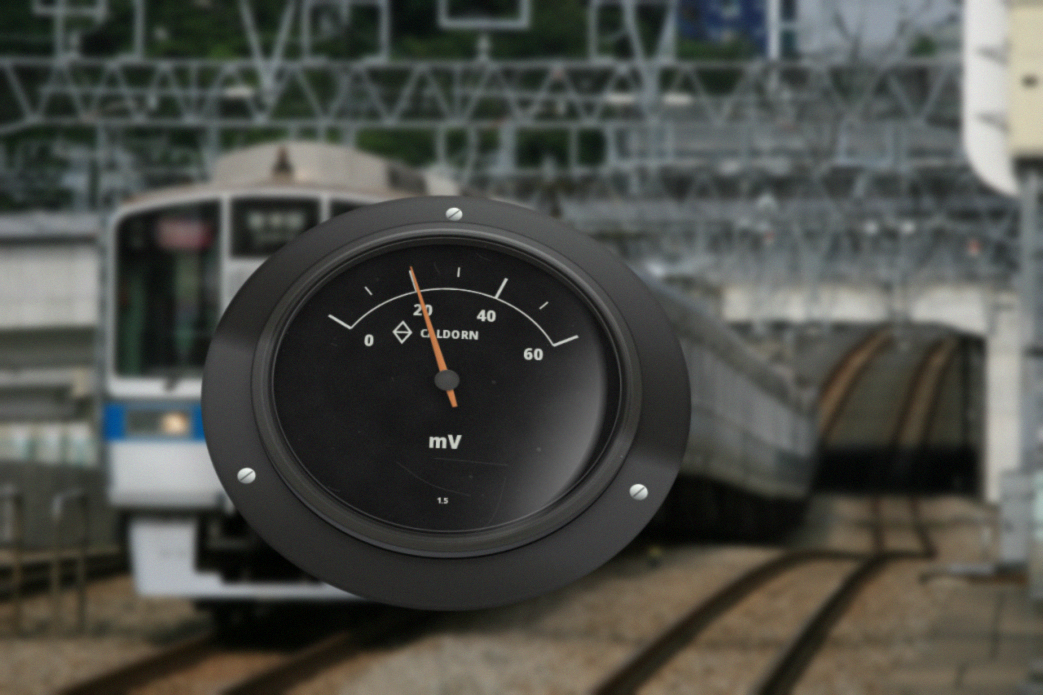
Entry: 20 mV
